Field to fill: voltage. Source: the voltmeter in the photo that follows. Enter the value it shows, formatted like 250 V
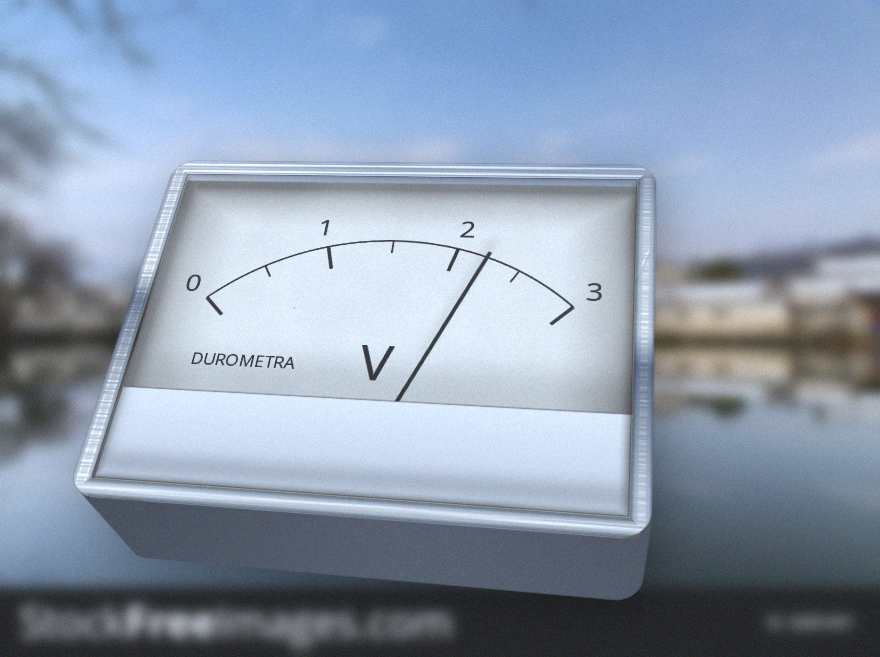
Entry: 2.25 V
